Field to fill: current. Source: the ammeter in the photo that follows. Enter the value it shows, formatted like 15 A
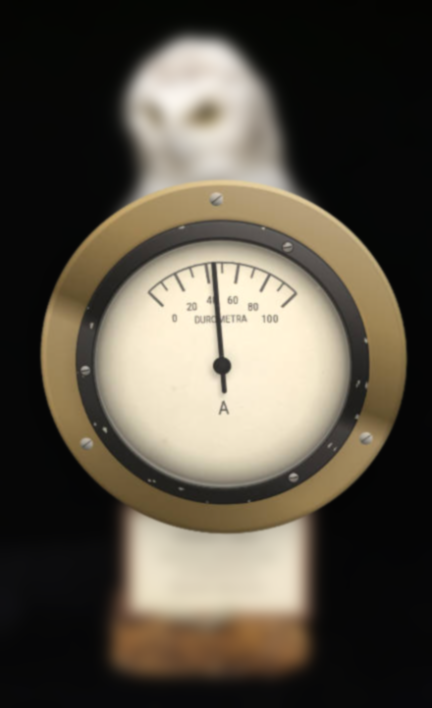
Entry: 45 A
